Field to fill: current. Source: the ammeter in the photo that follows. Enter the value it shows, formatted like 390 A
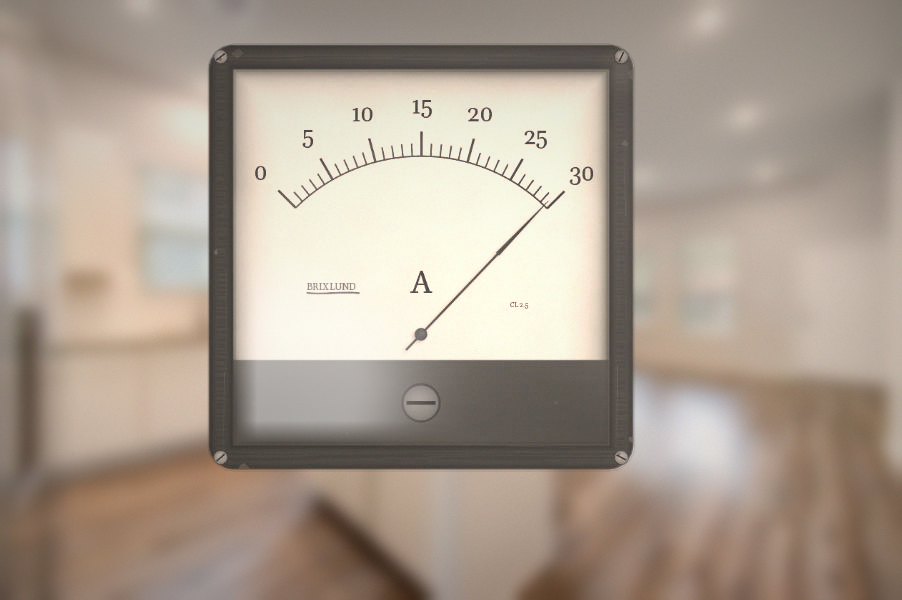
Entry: 29.5 A
